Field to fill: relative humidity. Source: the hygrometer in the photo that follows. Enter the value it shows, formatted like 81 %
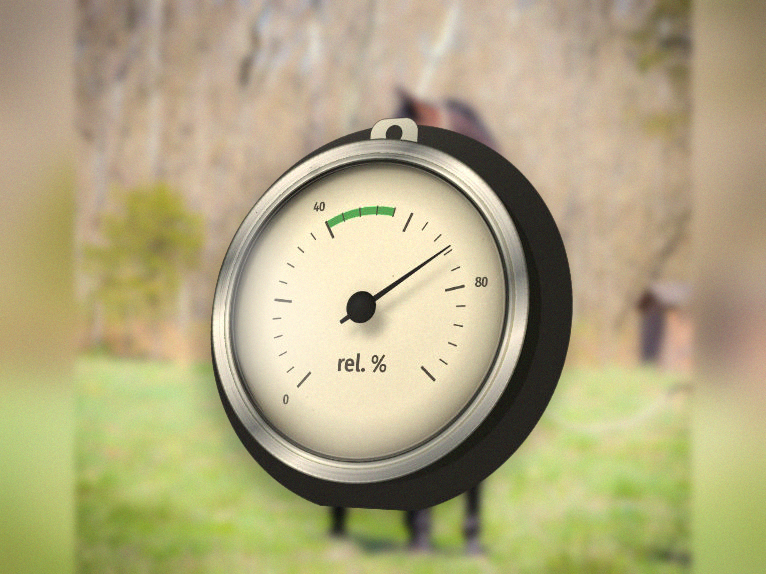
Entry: 72 %
